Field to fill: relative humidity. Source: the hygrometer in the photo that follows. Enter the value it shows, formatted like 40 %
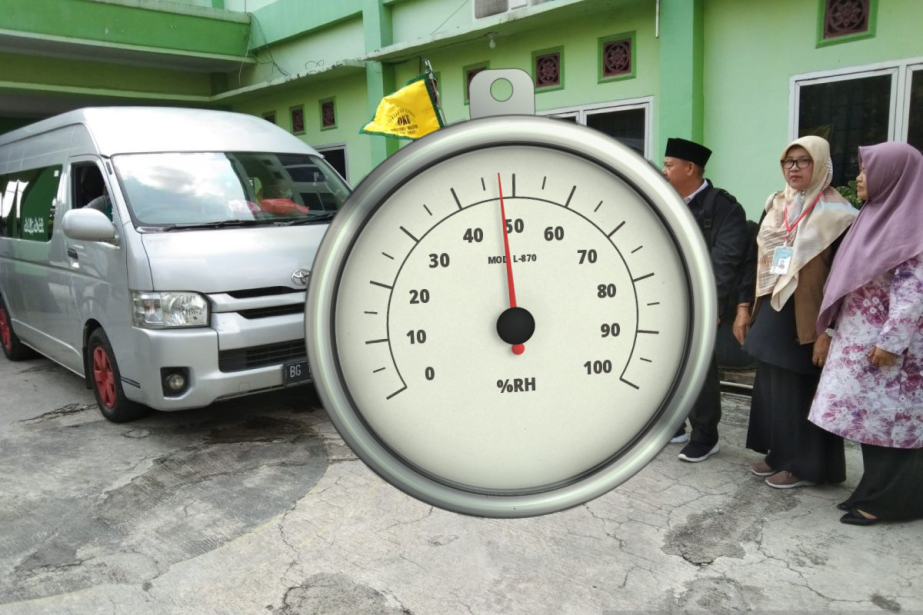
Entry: 47.5 %
